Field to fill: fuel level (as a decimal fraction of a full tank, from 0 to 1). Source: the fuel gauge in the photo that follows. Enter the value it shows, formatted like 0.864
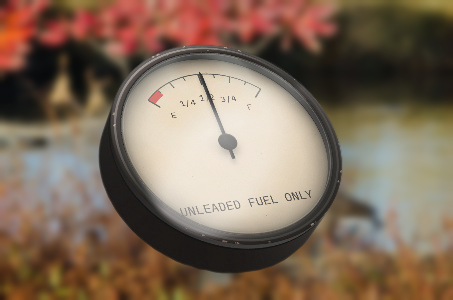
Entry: 0.5
